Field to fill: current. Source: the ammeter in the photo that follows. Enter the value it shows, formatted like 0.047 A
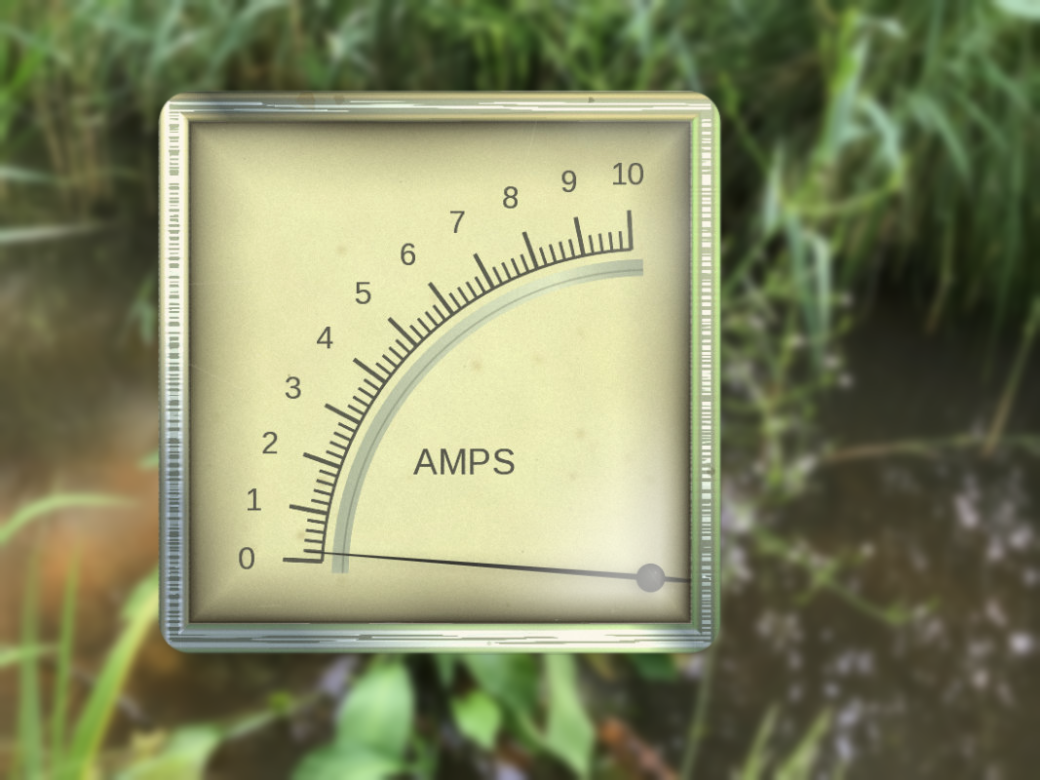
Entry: 0.2 A
